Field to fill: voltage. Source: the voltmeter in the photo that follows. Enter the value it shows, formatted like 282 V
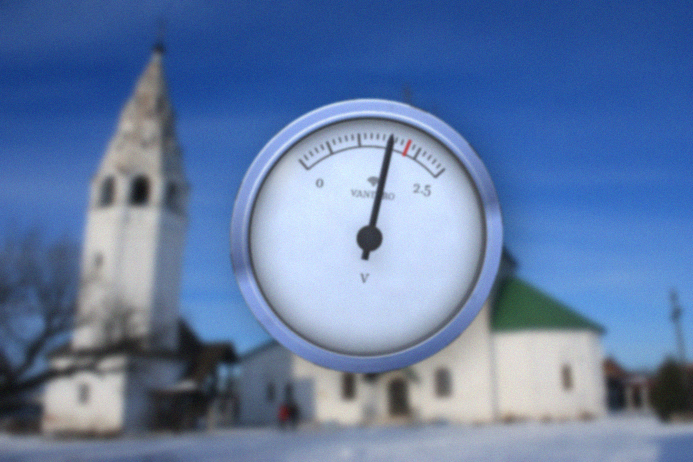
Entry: 1.5 V
